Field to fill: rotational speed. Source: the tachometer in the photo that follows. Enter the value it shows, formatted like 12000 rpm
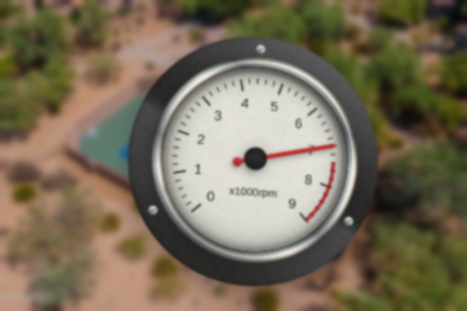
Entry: 7000 rpm
